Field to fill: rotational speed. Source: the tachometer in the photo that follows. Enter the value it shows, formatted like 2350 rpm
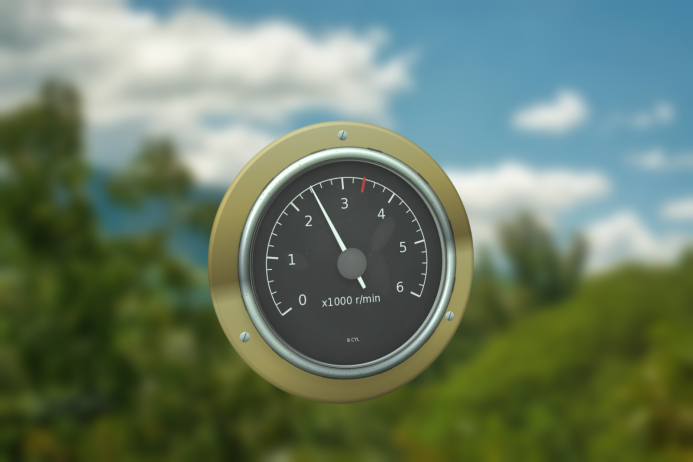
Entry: 2400 rpm
